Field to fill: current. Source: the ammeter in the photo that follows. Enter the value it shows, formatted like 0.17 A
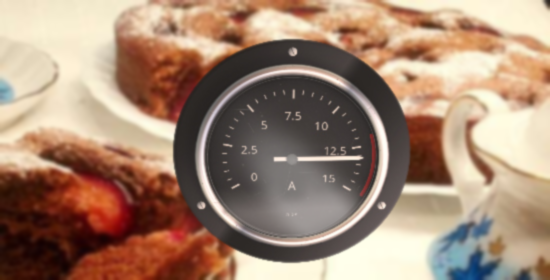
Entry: 13 A
